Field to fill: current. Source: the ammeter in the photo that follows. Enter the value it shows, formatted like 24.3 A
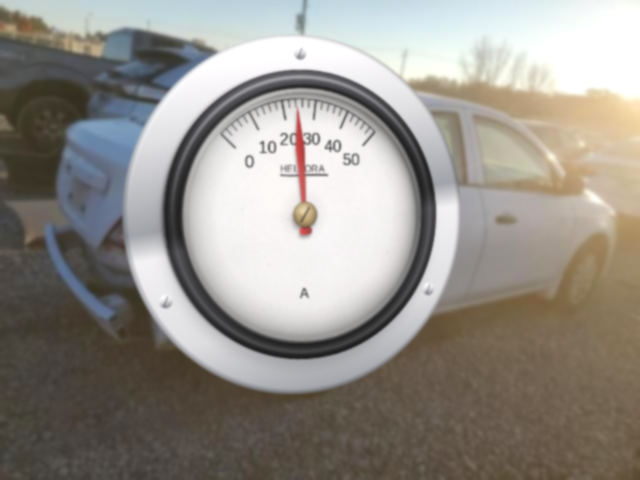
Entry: 24 A
